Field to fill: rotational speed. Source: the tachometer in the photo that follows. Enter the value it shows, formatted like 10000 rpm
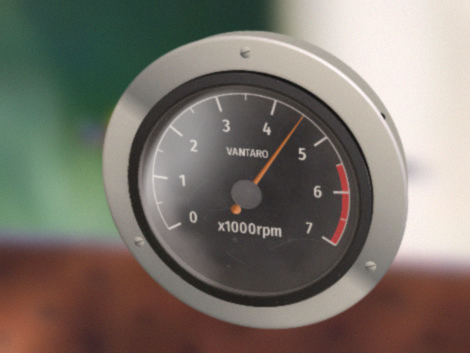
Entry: 4500 rpm
